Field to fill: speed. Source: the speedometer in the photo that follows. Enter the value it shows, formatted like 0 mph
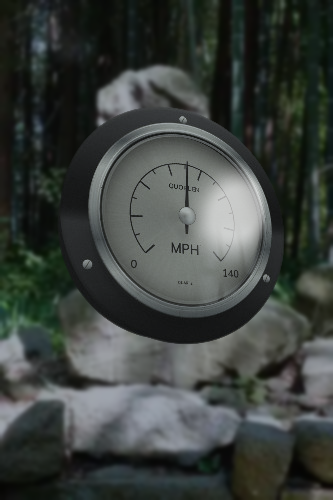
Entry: 70 mph
